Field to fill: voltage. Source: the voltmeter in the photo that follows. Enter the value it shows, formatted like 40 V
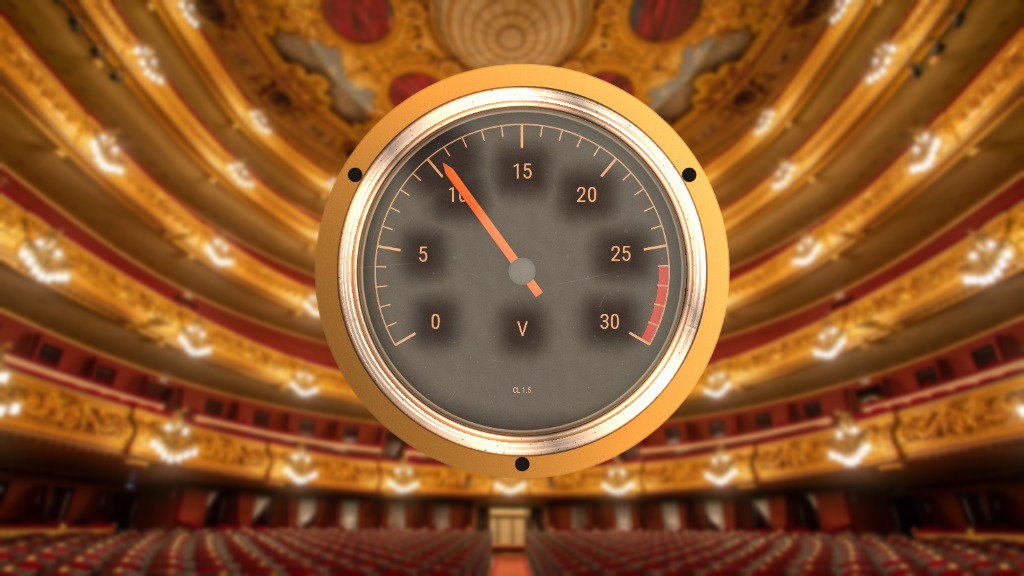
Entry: 10.5 V
